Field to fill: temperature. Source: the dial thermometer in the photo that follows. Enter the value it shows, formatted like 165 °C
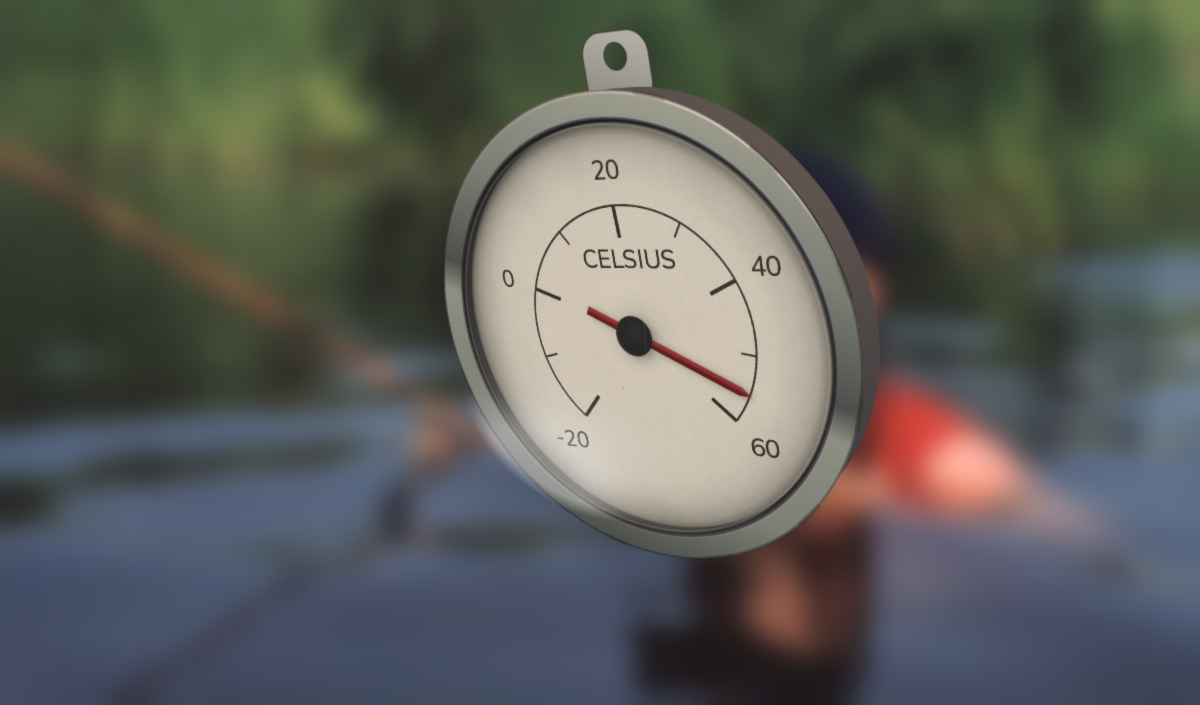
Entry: 55 °C
